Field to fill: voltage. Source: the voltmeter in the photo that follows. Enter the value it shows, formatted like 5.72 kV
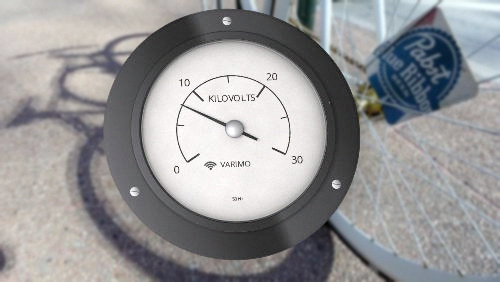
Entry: 7.5 kV
